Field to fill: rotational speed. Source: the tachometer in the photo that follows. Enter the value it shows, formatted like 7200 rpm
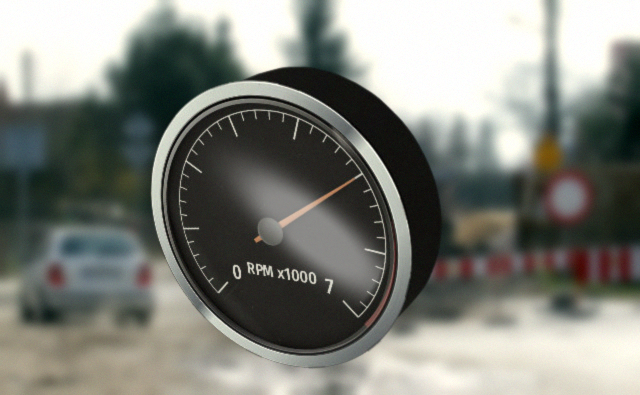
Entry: 5000 rpm
